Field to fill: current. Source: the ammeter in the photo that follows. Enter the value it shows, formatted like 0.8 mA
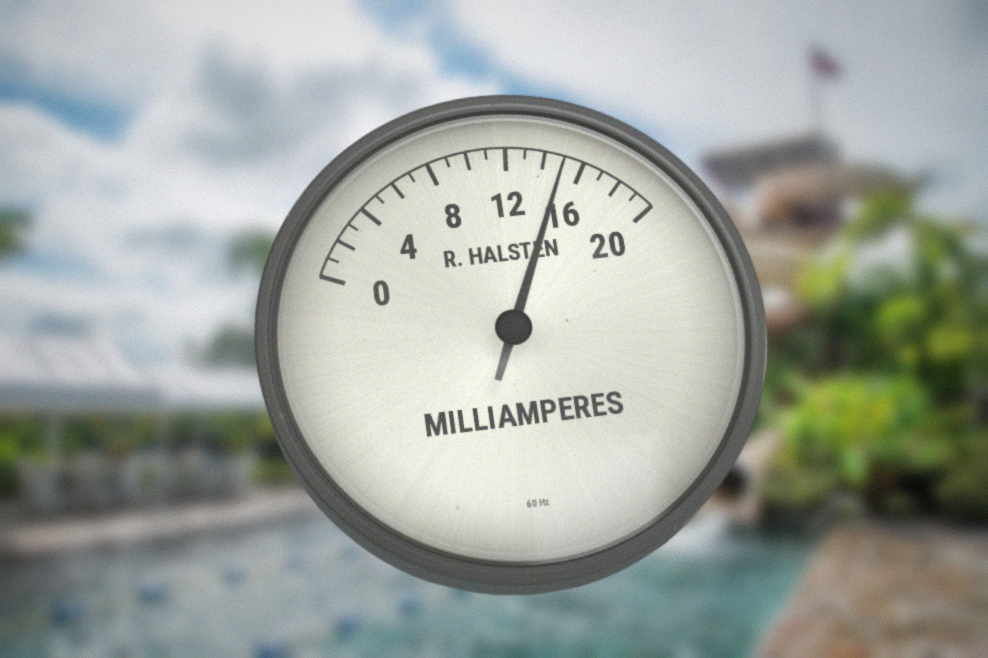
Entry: 15 mA
